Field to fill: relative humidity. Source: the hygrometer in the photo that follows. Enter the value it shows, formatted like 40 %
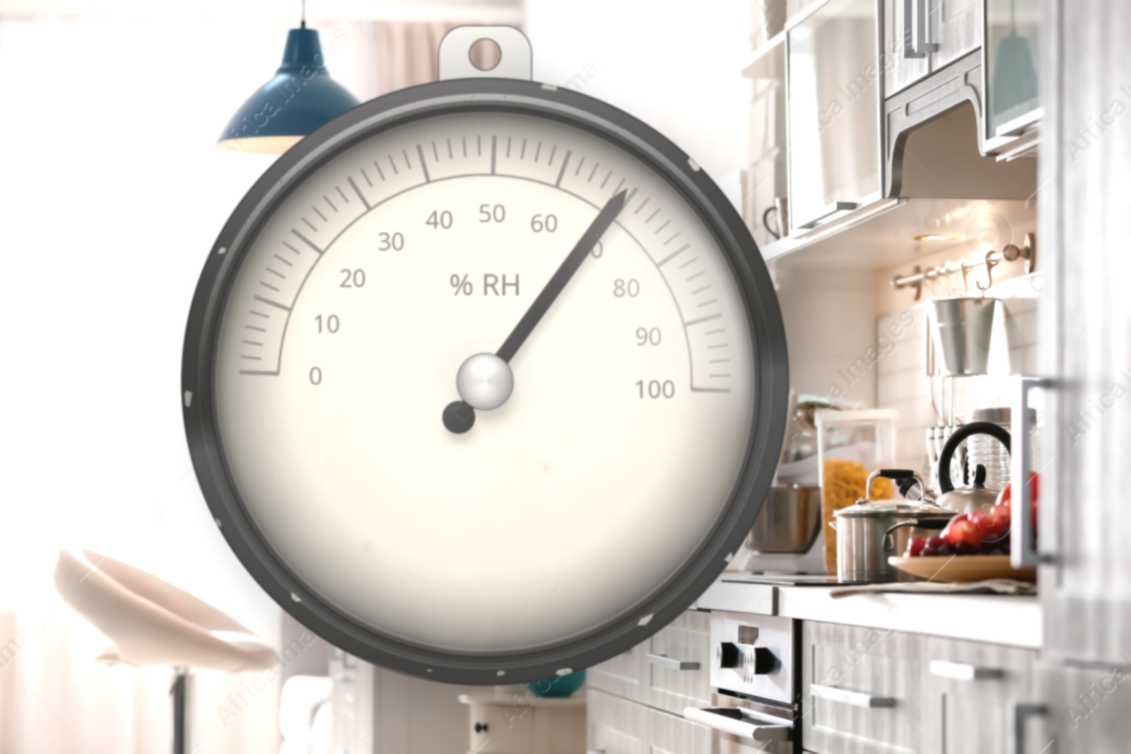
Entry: 69 %
